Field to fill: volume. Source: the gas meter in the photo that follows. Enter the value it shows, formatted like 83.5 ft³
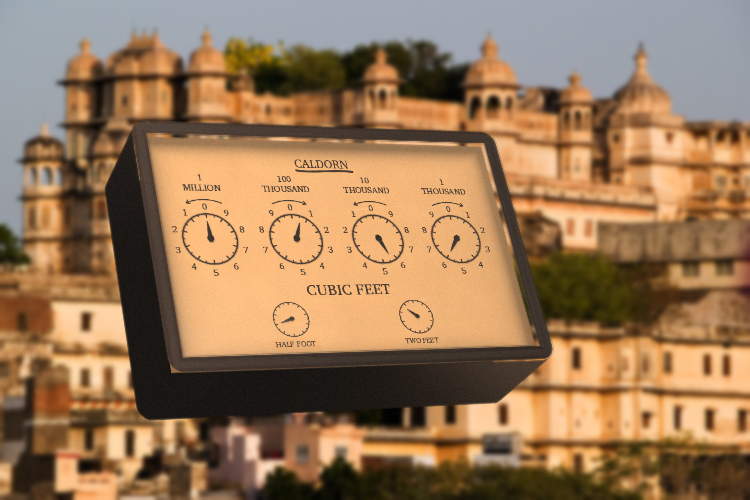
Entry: 5600 ft³
